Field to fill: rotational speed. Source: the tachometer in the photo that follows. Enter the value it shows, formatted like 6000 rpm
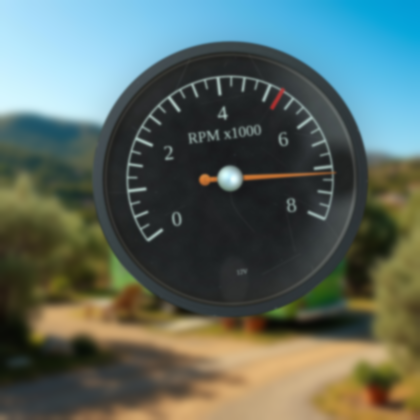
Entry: 7125 rpm
